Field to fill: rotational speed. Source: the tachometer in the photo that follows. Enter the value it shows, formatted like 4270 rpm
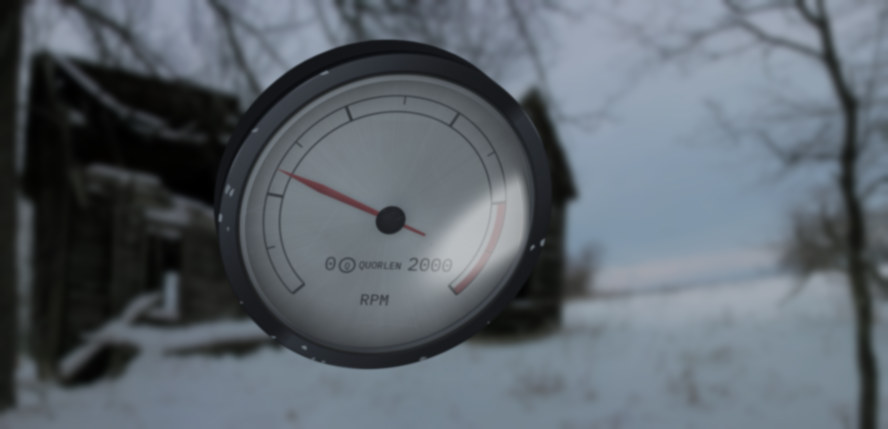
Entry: 500 rpm
